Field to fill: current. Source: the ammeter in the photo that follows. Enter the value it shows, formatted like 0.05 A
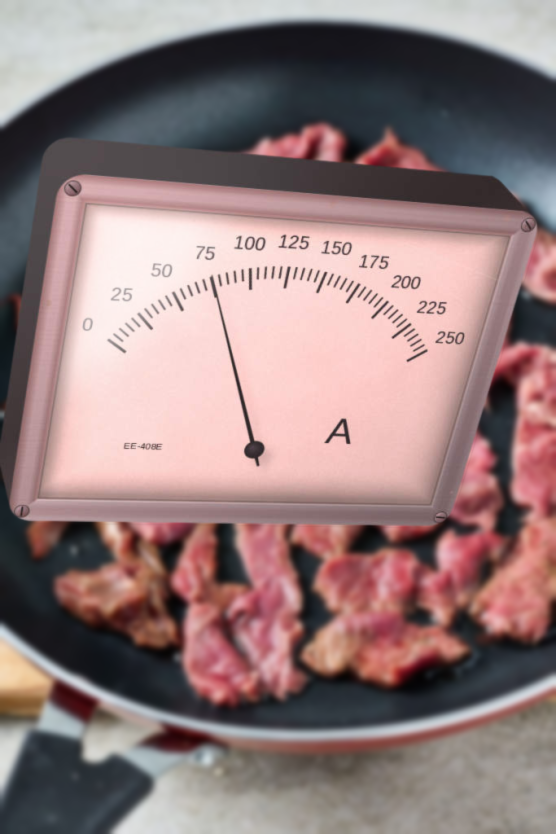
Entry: 75 A
